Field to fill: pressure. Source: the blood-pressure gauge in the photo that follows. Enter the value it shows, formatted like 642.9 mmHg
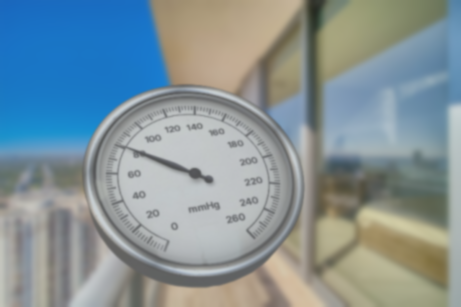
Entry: 80 mmHg
